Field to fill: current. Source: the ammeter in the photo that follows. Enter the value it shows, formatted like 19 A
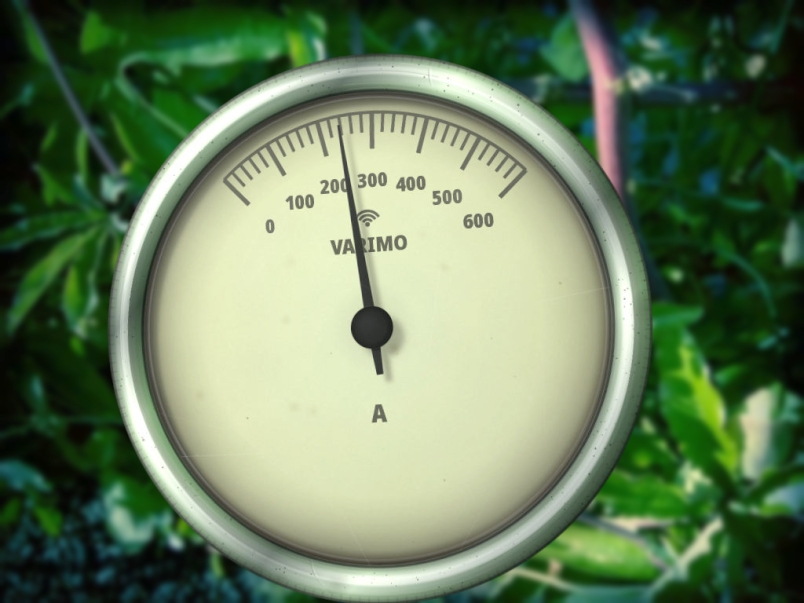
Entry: 240 A
